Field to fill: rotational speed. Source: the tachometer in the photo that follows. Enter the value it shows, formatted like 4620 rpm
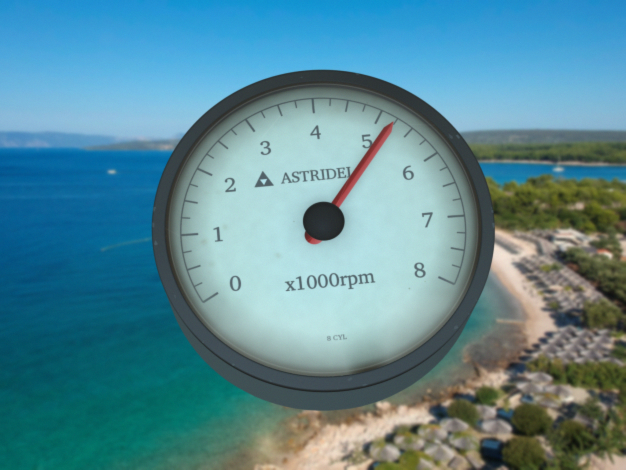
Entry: 5250 rpm
